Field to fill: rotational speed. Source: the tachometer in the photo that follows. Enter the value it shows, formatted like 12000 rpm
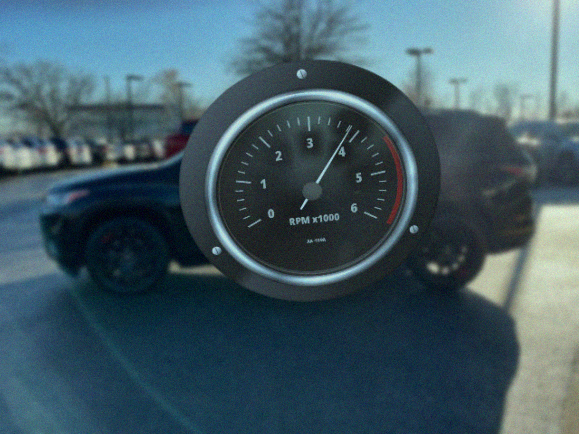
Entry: 3800 rpm
